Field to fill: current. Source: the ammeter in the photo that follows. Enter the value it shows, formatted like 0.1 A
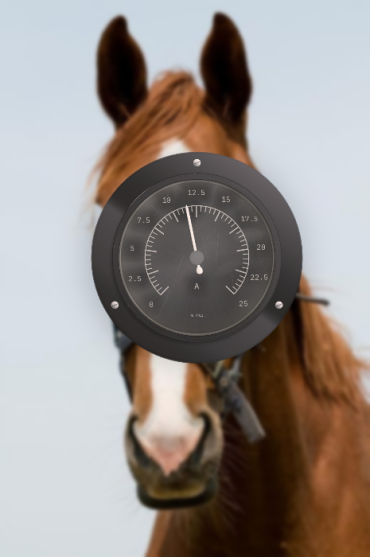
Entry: 11.5 A
